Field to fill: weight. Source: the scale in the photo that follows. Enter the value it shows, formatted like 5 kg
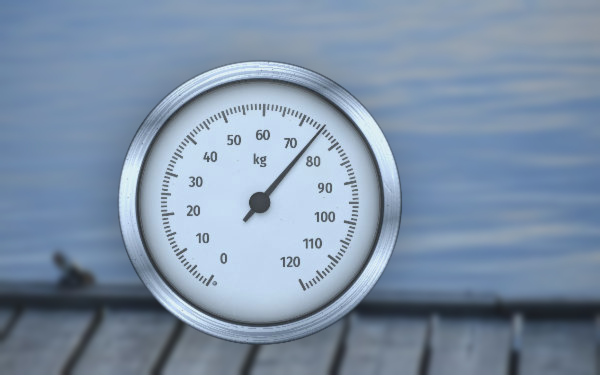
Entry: 75 kg
